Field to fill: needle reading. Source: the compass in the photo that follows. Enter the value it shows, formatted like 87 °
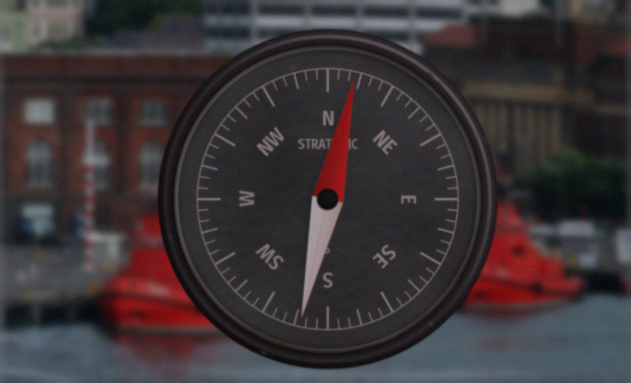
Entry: 12.5 °
